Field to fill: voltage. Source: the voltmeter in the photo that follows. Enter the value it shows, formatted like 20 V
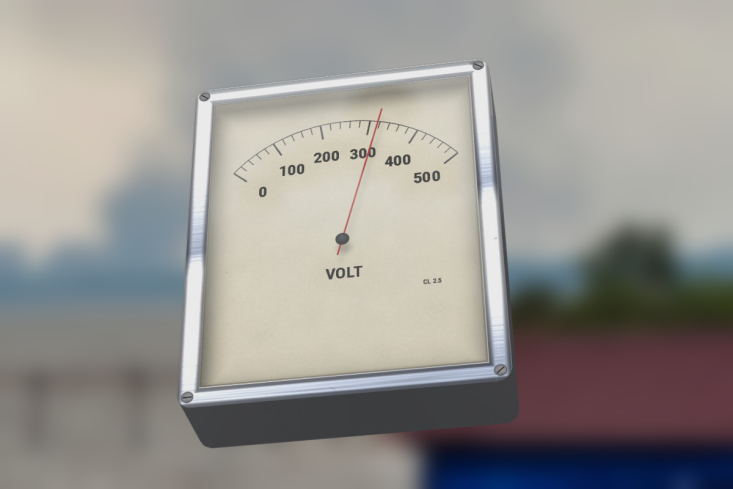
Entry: 320 V
